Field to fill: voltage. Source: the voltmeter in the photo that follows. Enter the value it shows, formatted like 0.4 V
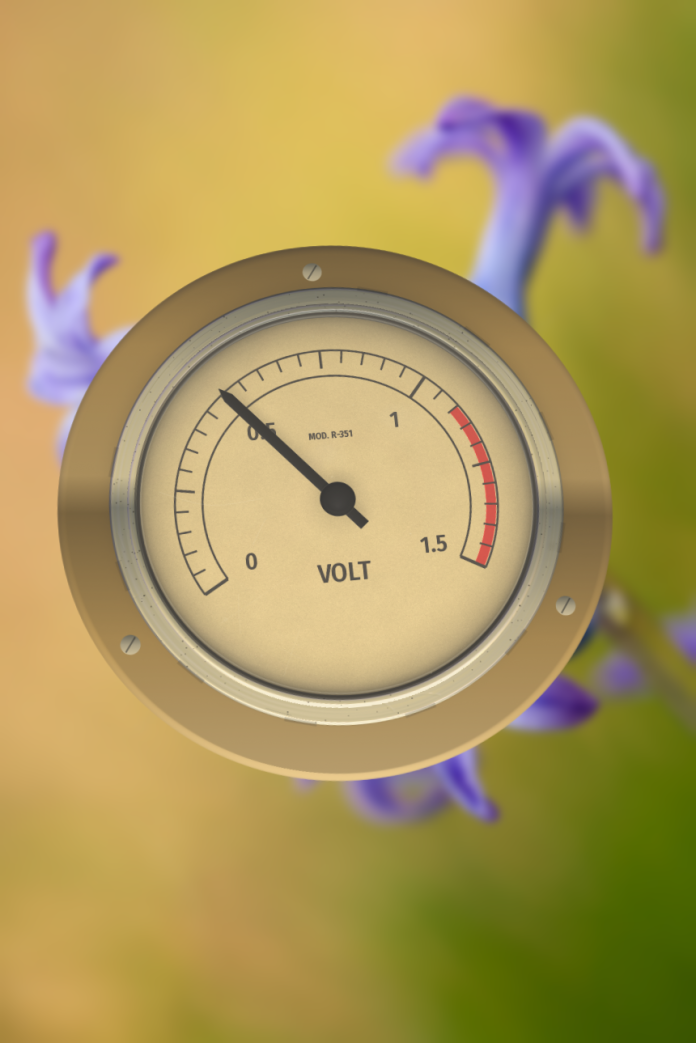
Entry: 0.5 V
